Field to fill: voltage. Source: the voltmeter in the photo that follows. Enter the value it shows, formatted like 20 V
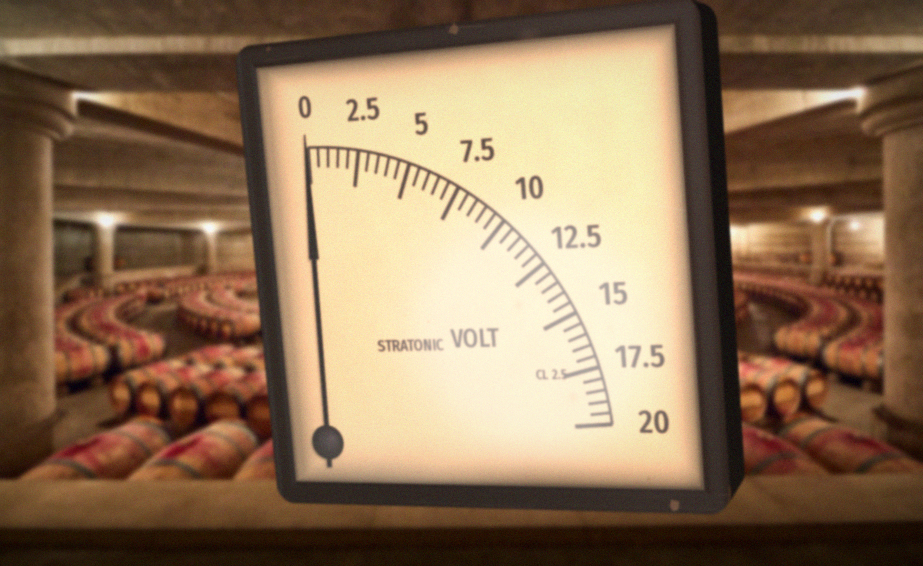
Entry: 0 V
